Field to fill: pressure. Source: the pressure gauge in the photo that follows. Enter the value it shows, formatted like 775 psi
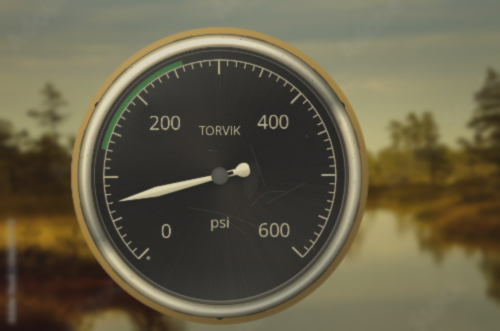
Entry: 70 psi
